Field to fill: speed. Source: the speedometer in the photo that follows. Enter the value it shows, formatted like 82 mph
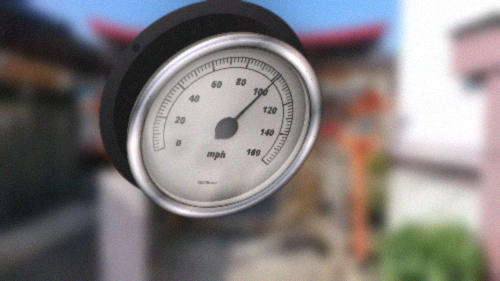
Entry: 100 mph
